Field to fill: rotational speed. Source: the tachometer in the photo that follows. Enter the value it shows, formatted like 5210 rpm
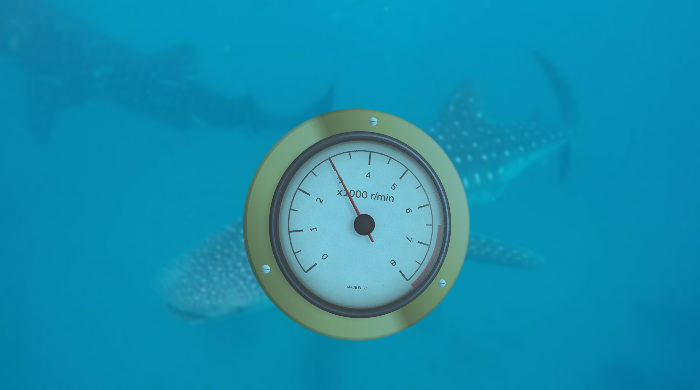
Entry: 3000 rpm
